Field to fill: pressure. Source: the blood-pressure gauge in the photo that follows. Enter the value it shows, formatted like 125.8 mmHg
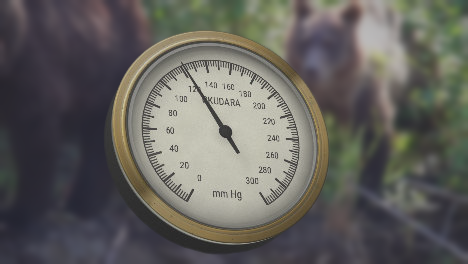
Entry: 120 mmHg
